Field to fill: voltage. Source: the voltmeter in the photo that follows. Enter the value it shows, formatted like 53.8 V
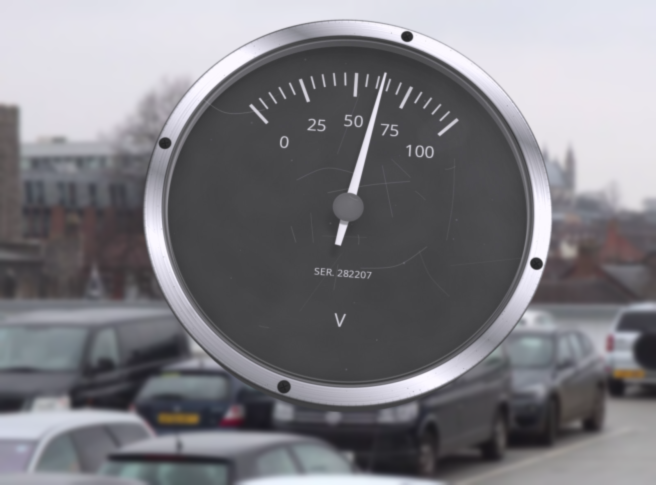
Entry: 62.5 V
